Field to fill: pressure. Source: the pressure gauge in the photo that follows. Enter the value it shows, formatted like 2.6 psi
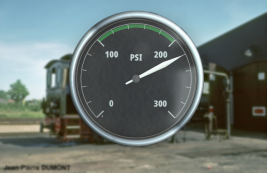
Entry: 220 psi
